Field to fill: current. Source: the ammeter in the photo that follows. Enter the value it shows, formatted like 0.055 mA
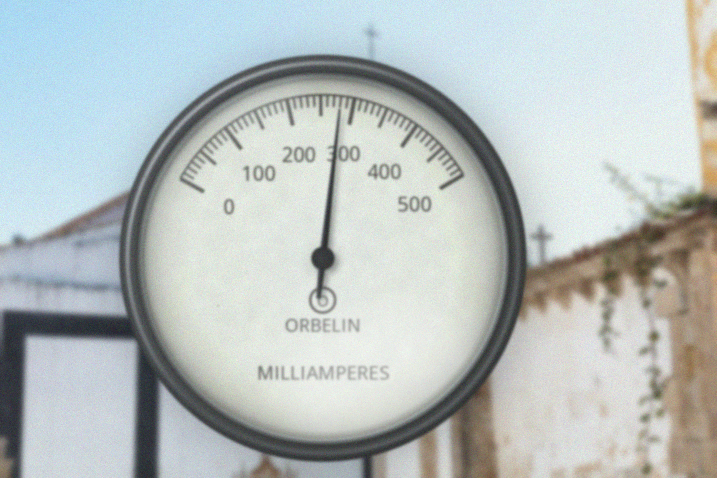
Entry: 280 mA
